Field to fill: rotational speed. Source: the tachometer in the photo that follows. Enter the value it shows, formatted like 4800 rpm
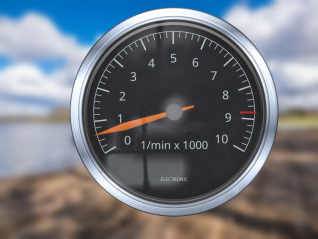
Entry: 600 rpm
